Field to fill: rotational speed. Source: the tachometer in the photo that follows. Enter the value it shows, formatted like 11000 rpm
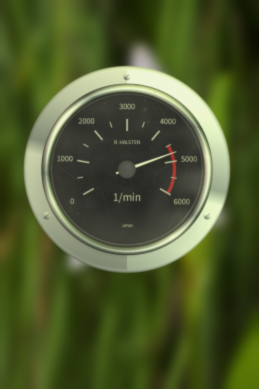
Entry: 4750 rpm
